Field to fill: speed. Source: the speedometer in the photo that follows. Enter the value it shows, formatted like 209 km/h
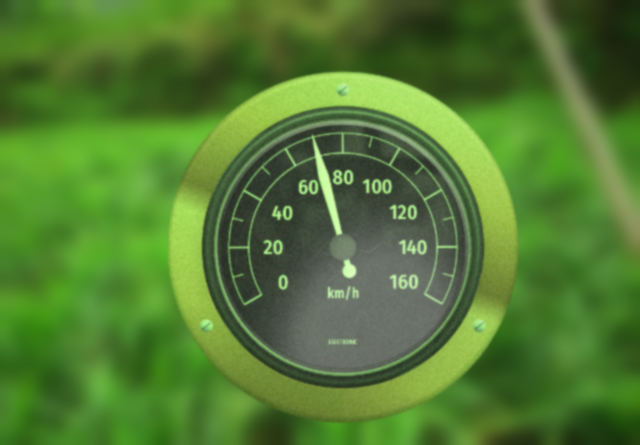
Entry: 70 km/h
